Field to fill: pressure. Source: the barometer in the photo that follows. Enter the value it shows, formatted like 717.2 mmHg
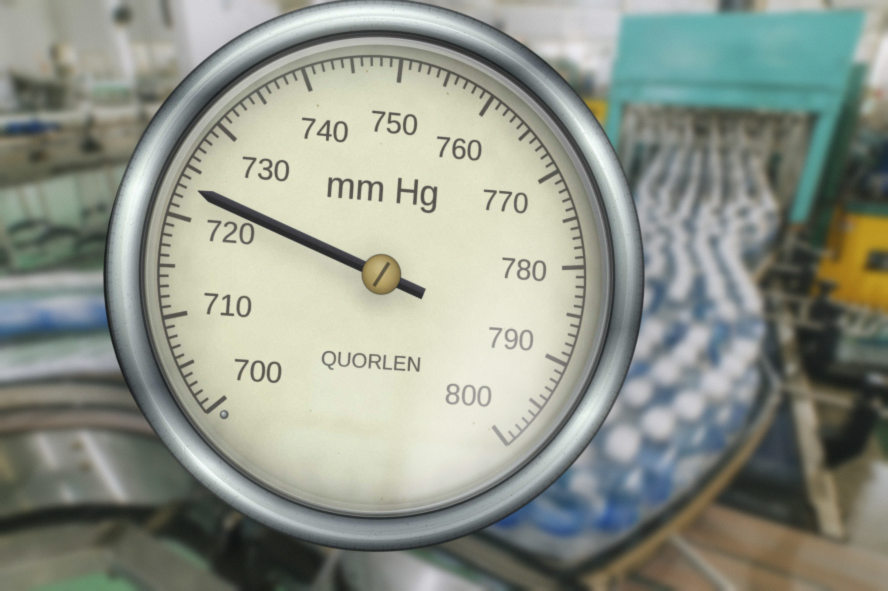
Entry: 723 mmHg
